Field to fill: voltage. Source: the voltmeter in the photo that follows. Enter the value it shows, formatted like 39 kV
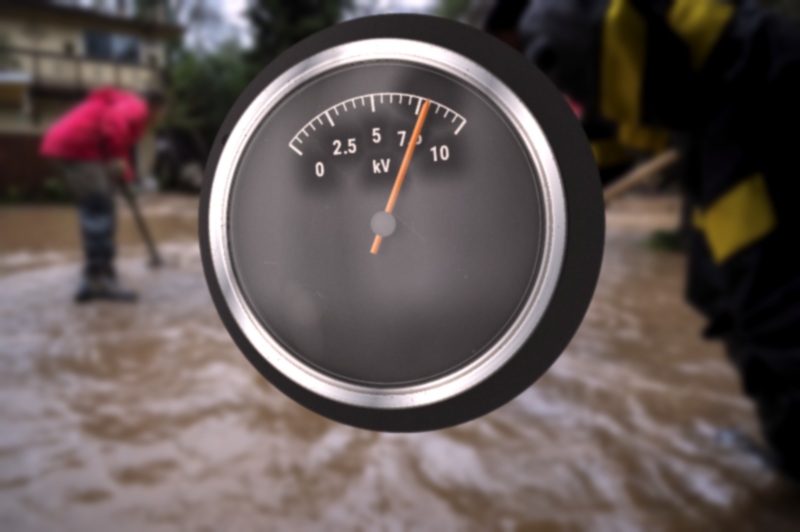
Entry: 8 kV
